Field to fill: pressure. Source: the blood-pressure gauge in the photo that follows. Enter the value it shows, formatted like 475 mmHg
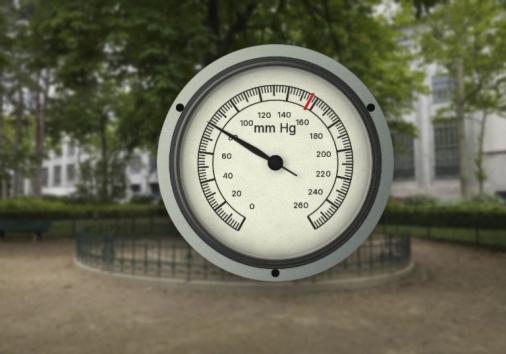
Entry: 80 mmHg
